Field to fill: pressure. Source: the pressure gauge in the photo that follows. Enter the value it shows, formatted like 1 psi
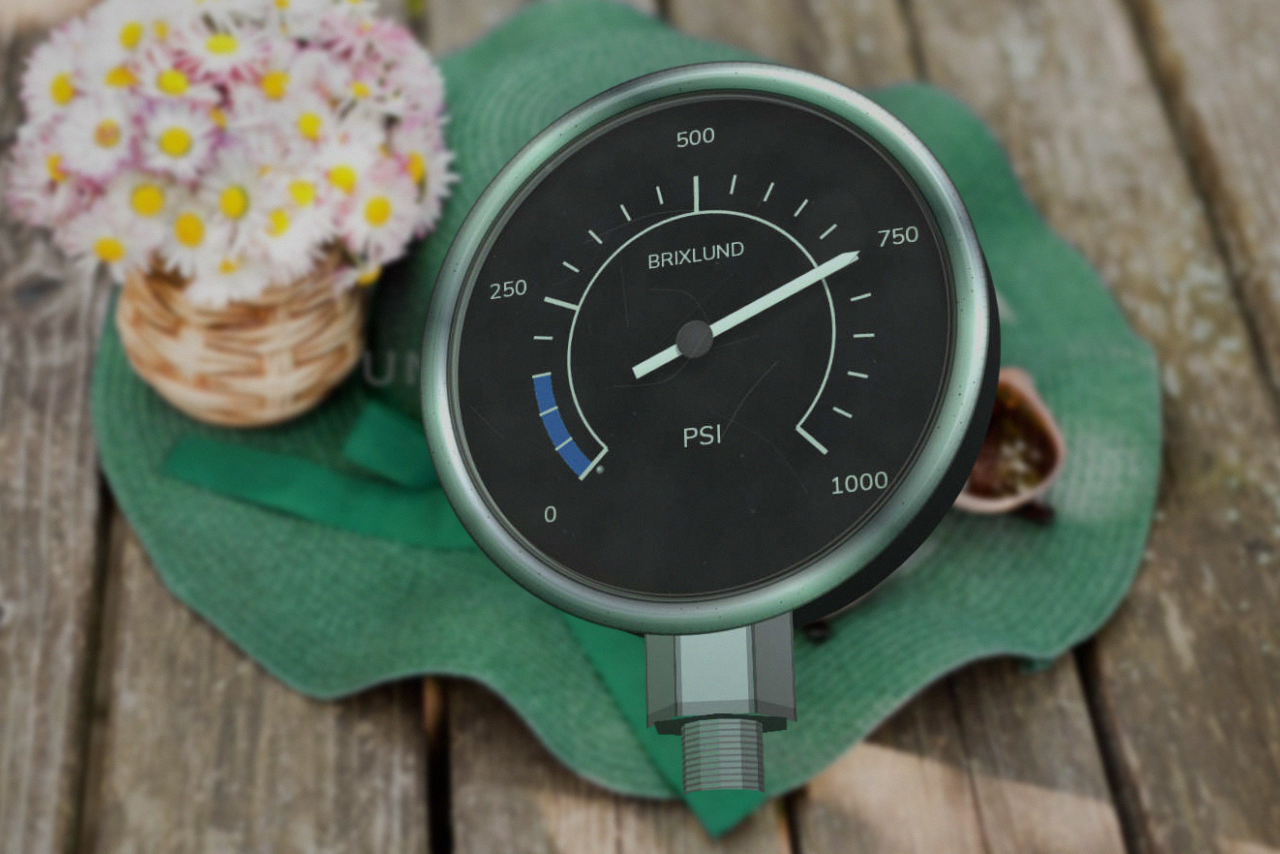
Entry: 750 psi
